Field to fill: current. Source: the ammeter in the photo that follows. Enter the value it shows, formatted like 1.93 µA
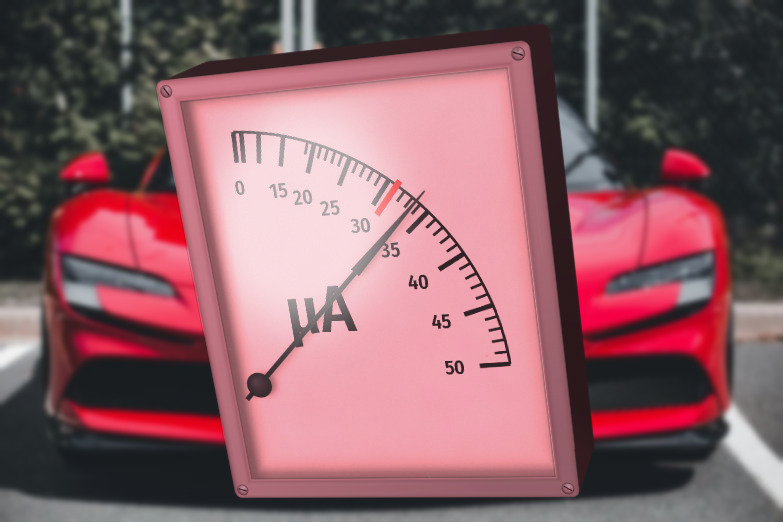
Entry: 33.5 µA
